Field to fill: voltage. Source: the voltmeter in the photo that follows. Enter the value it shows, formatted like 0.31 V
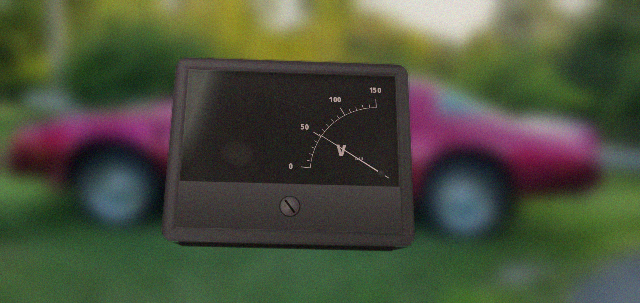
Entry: 50 V
